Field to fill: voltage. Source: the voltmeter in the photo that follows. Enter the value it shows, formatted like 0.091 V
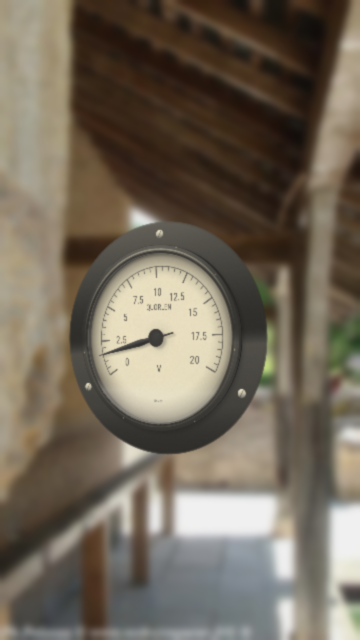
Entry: 1.5 V
